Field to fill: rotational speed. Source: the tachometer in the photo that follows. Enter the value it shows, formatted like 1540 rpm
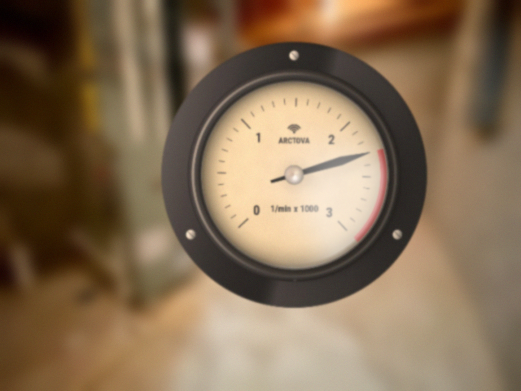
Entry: 2300 rpm
